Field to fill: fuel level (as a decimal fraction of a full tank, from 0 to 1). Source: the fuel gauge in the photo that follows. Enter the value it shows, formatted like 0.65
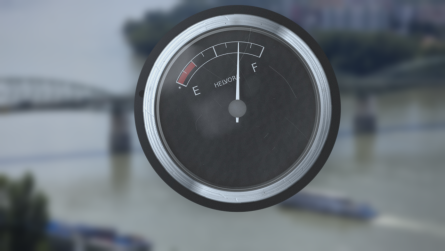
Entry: 0.75
